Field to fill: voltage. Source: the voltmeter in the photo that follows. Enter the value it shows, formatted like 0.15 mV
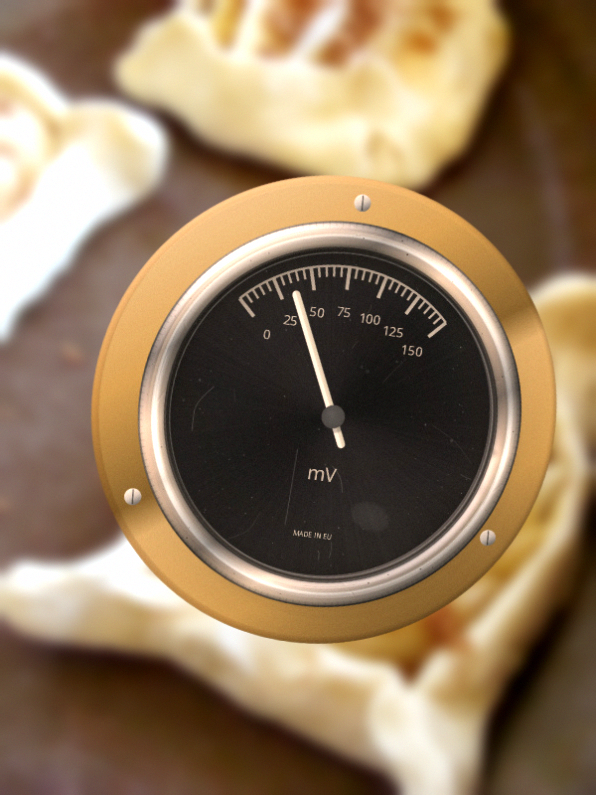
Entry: 35 mV
